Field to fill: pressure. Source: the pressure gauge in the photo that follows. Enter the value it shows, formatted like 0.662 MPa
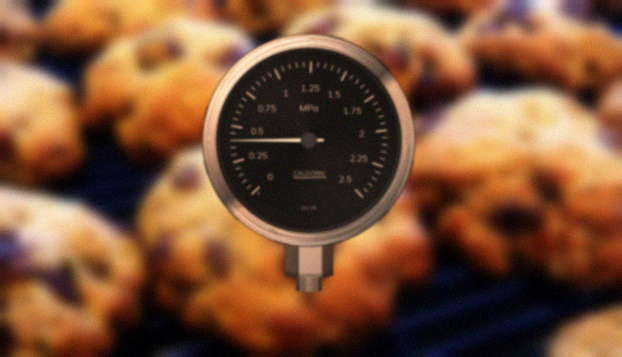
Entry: 0.4 MPa
